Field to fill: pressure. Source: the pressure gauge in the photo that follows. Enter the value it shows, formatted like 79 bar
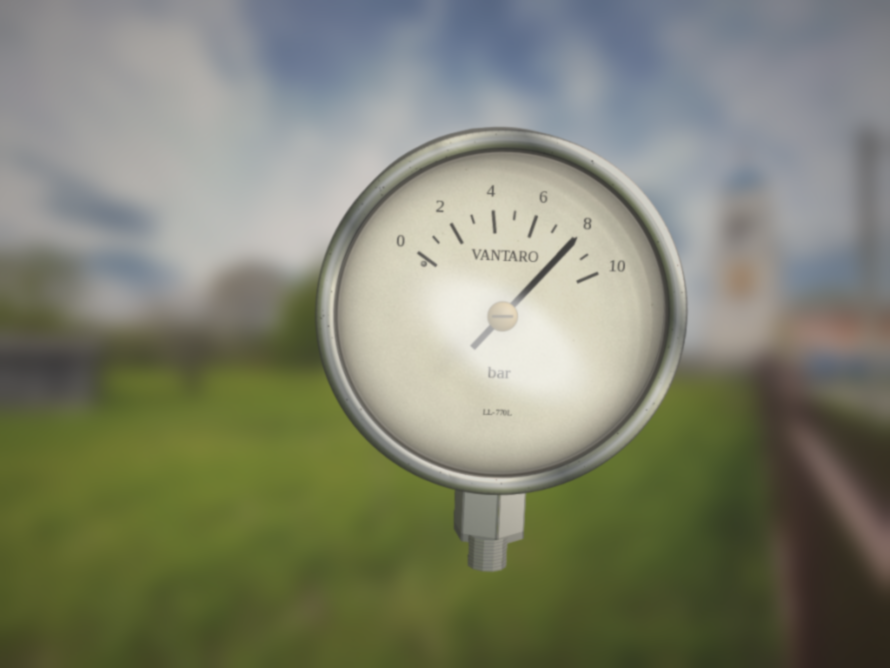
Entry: 8 bar
